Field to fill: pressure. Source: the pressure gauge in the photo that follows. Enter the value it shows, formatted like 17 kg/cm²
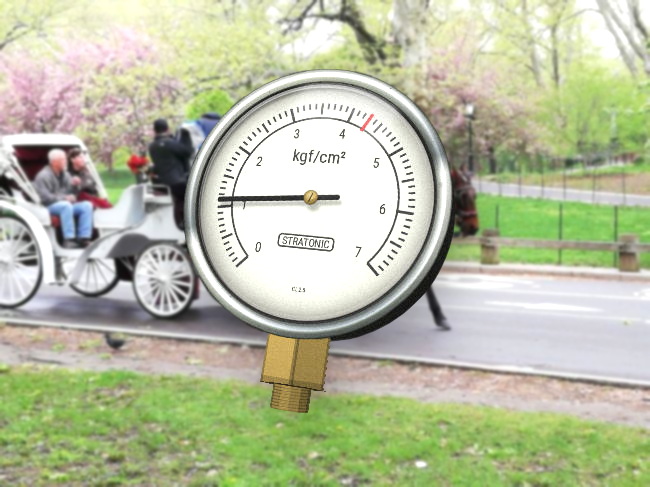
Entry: 1.1 kg/cm²
